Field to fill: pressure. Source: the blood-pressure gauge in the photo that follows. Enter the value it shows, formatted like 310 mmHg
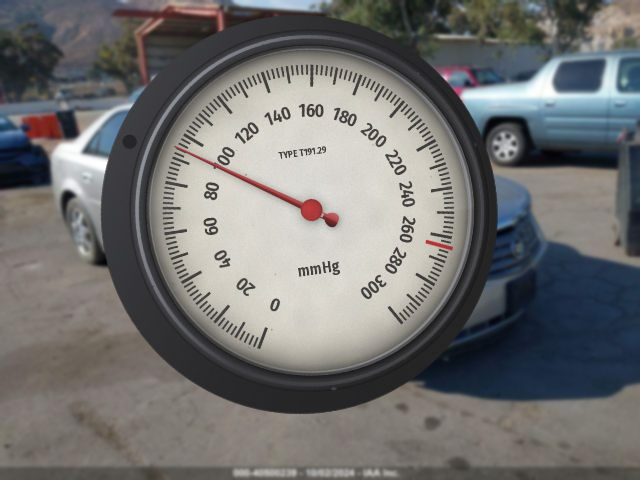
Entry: 94 mmHg
